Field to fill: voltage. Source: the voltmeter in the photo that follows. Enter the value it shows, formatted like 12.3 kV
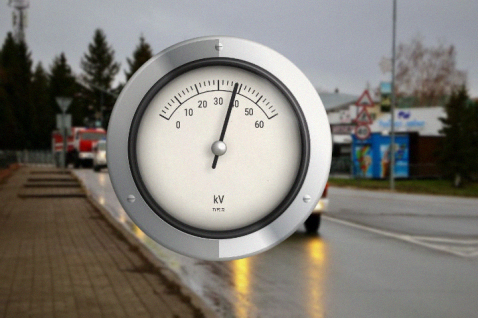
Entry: 38 kV
